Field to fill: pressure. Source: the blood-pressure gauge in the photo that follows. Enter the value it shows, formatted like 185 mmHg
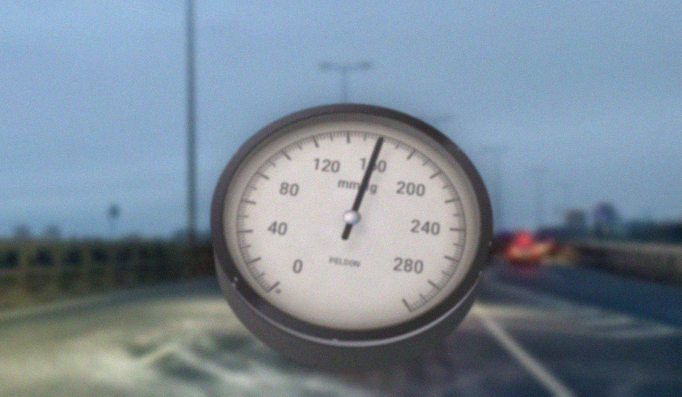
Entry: 160 mmHg
